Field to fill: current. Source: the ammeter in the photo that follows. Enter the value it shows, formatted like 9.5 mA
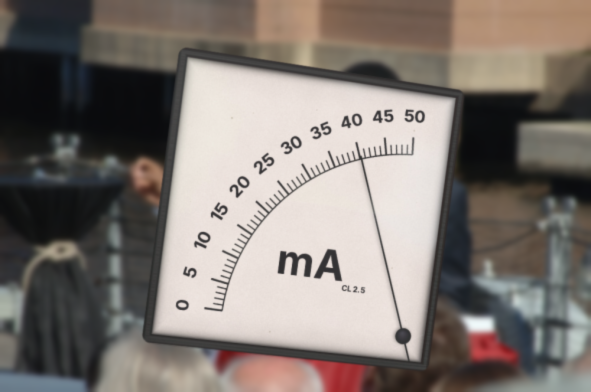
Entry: 40 mA
